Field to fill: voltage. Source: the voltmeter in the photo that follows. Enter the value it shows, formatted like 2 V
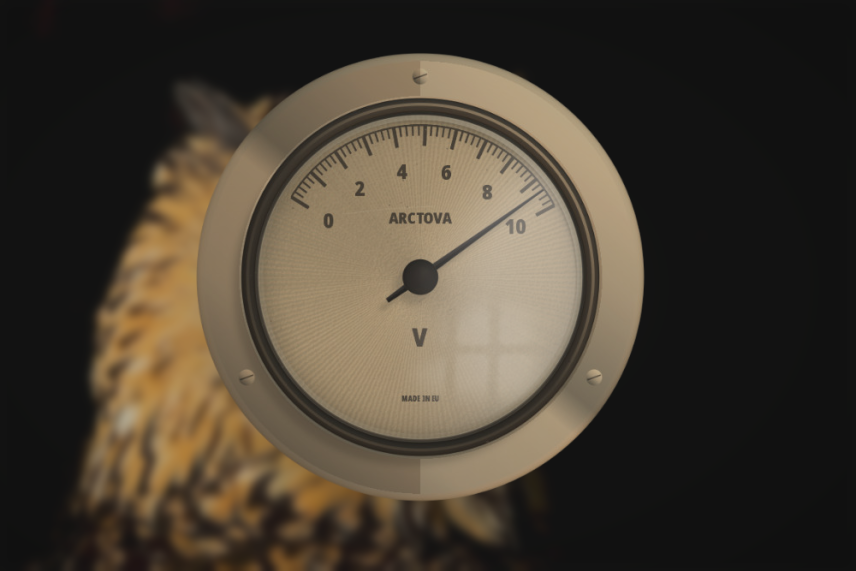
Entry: 9.4 V
